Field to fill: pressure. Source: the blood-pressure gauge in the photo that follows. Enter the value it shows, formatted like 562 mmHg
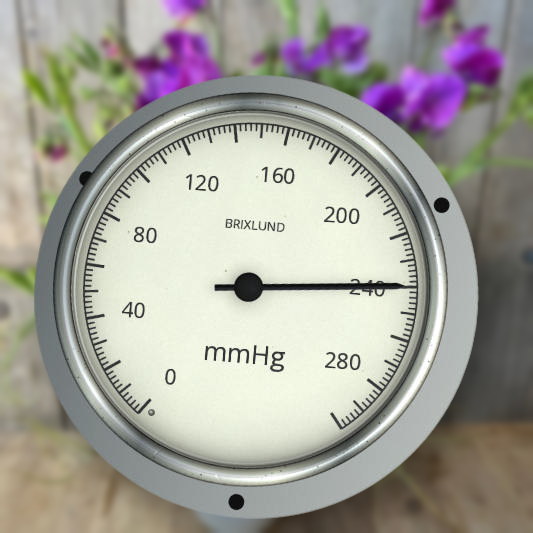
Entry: 240 mmHg
